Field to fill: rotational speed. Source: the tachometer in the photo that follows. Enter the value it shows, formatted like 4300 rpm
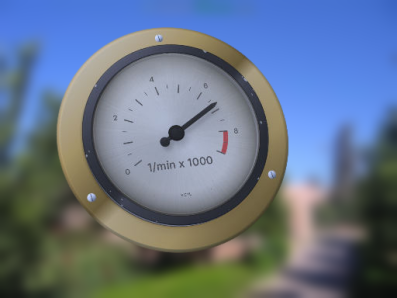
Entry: 6750 rpm
